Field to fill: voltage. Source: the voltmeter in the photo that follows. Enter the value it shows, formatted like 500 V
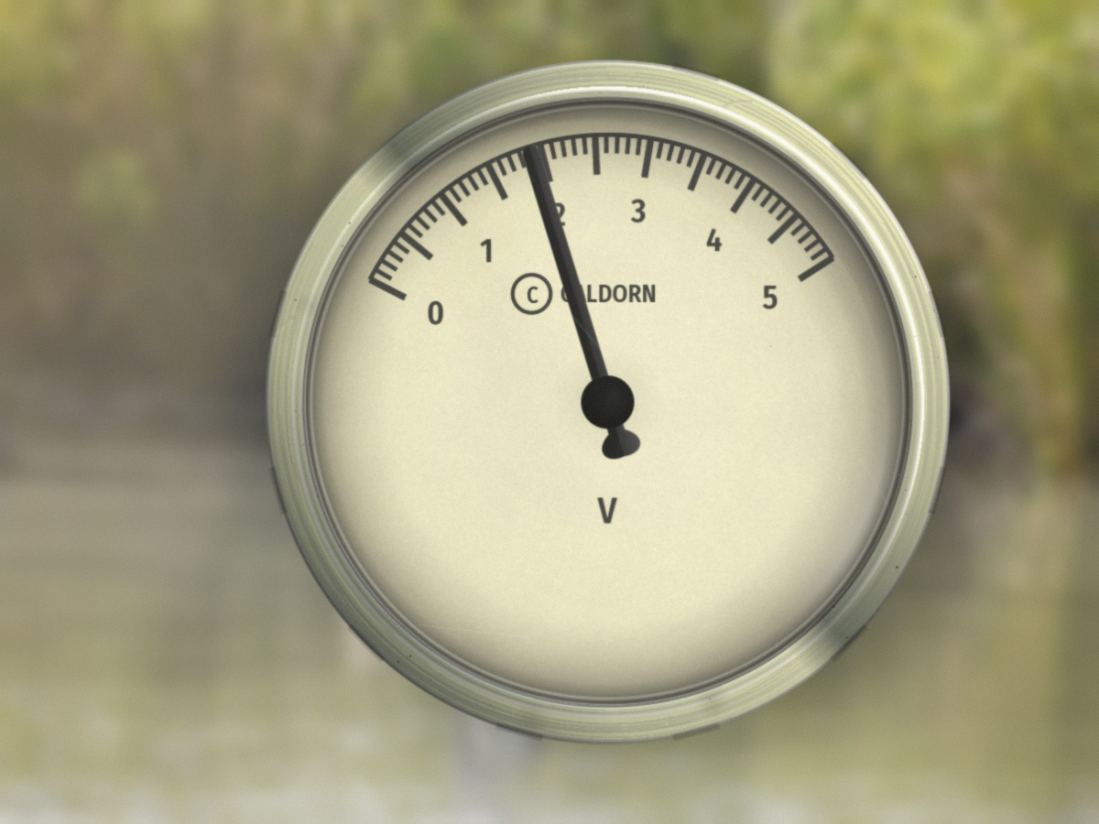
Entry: 1.9 V
